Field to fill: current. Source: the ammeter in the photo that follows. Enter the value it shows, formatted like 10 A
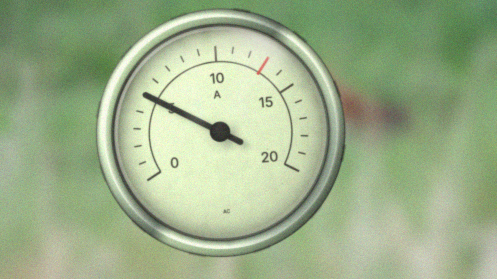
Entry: 5 A
